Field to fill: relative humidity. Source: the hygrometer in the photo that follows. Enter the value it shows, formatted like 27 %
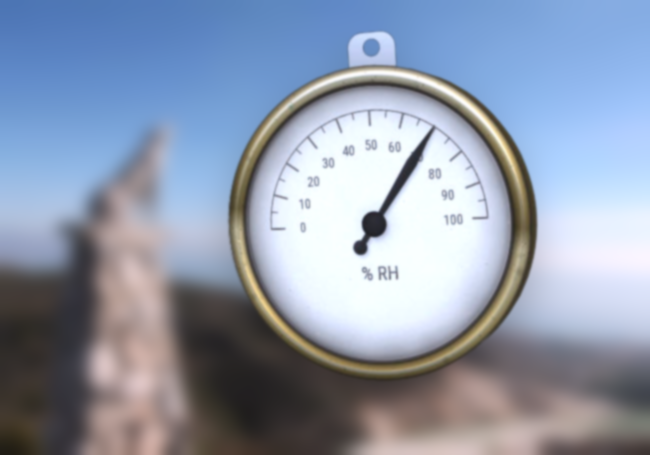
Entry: 70 %
